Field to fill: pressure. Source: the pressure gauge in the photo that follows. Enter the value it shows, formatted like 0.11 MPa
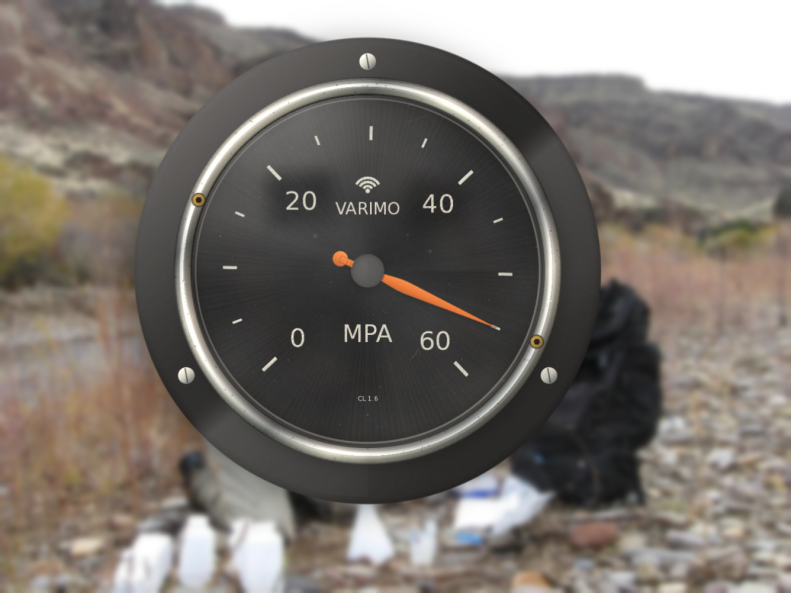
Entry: 55 MPa
